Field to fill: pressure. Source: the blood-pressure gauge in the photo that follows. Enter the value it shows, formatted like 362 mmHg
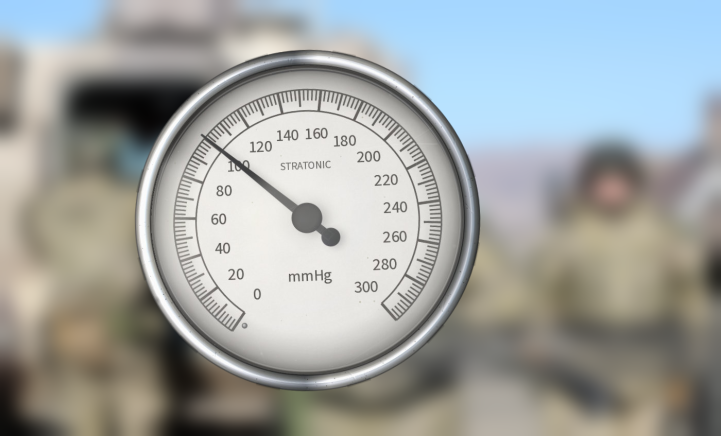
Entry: 100 mmHg
